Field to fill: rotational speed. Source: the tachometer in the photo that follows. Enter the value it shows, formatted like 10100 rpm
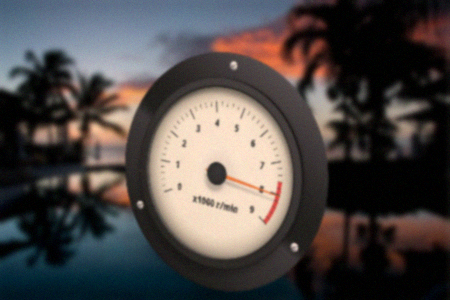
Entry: 8000 rpm
